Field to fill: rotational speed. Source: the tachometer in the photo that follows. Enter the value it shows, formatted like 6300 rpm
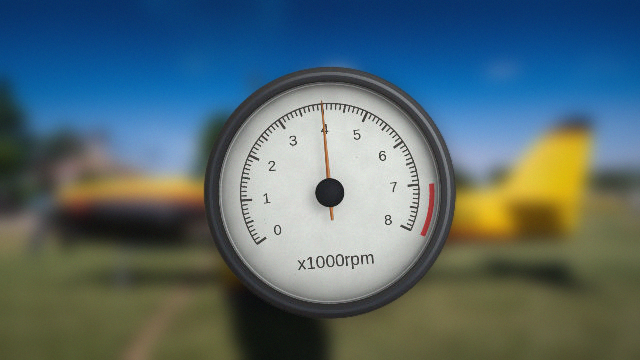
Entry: 4000 rpm
